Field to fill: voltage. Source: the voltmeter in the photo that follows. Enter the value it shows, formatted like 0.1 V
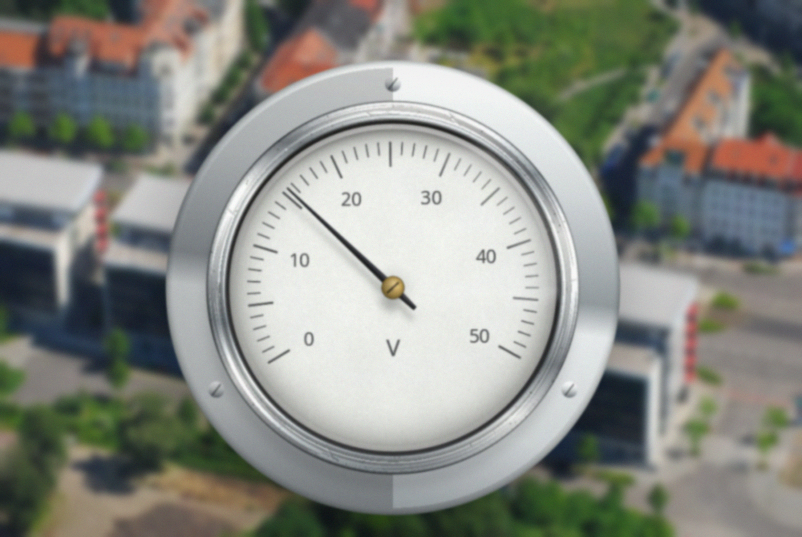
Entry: 15.5 V
